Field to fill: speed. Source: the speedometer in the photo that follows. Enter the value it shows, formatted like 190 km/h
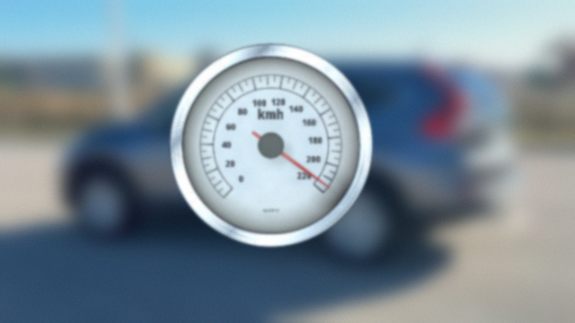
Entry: 215 km/h
